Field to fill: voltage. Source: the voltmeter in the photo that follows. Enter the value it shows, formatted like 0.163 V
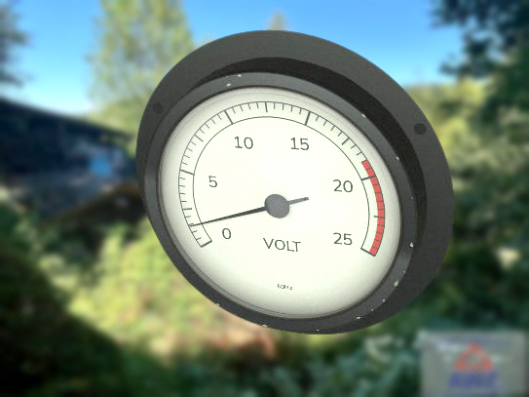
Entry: 1.5 V
